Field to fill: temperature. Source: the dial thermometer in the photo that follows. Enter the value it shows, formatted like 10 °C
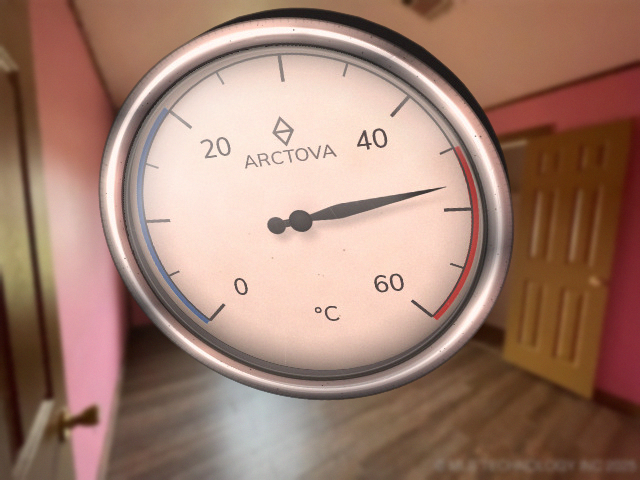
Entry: 47.5 °C
